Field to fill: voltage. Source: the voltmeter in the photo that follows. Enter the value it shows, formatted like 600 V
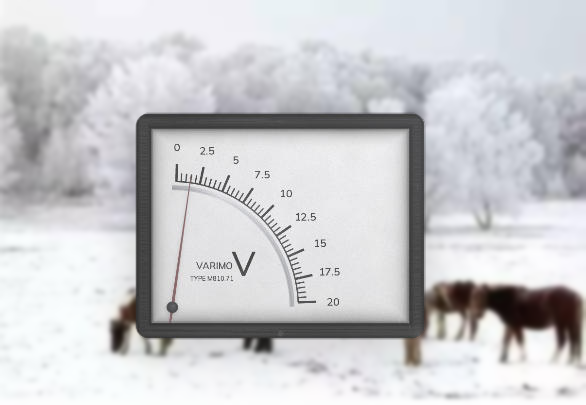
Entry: 1.5 V
